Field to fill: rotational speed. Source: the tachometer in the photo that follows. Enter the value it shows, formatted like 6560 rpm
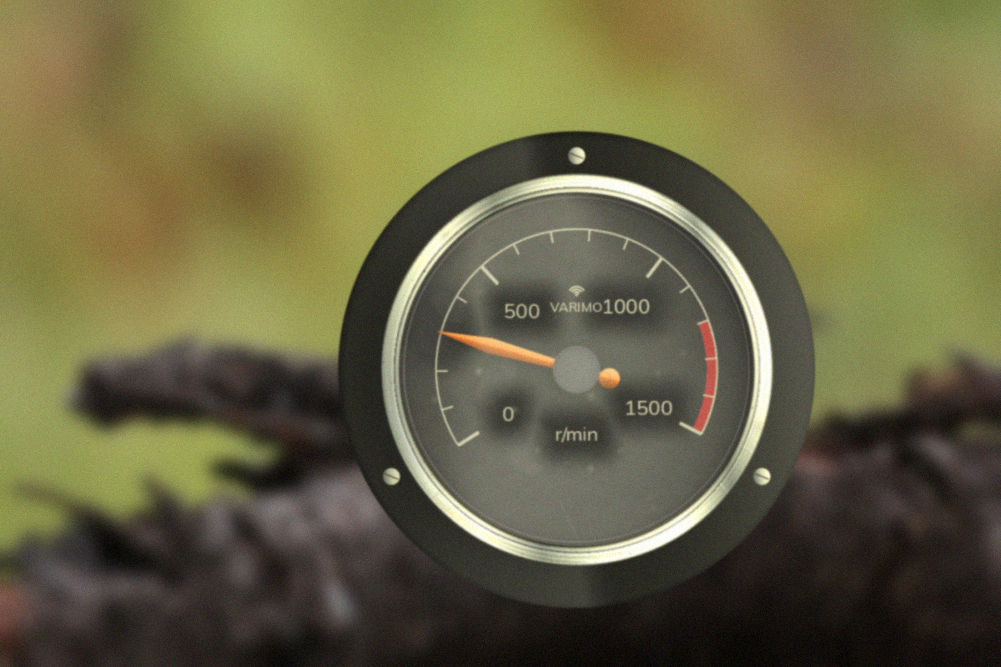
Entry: 300 rpm
